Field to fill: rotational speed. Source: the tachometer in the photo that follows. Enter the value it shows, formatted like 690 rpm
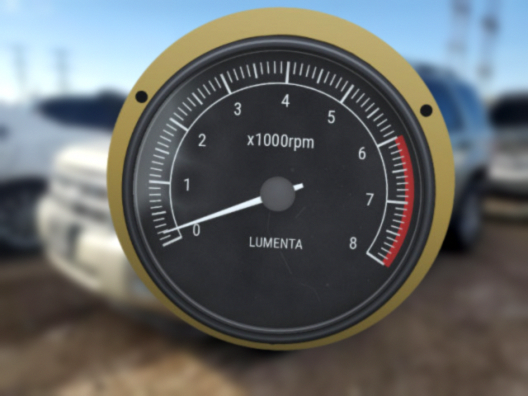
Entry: 200 rpm
